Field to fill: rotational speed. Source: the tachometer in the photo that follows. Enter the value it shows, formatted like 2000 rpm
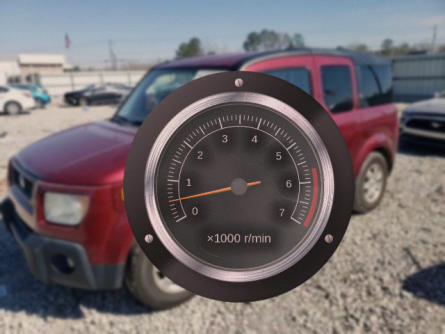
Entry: 500 rpm
